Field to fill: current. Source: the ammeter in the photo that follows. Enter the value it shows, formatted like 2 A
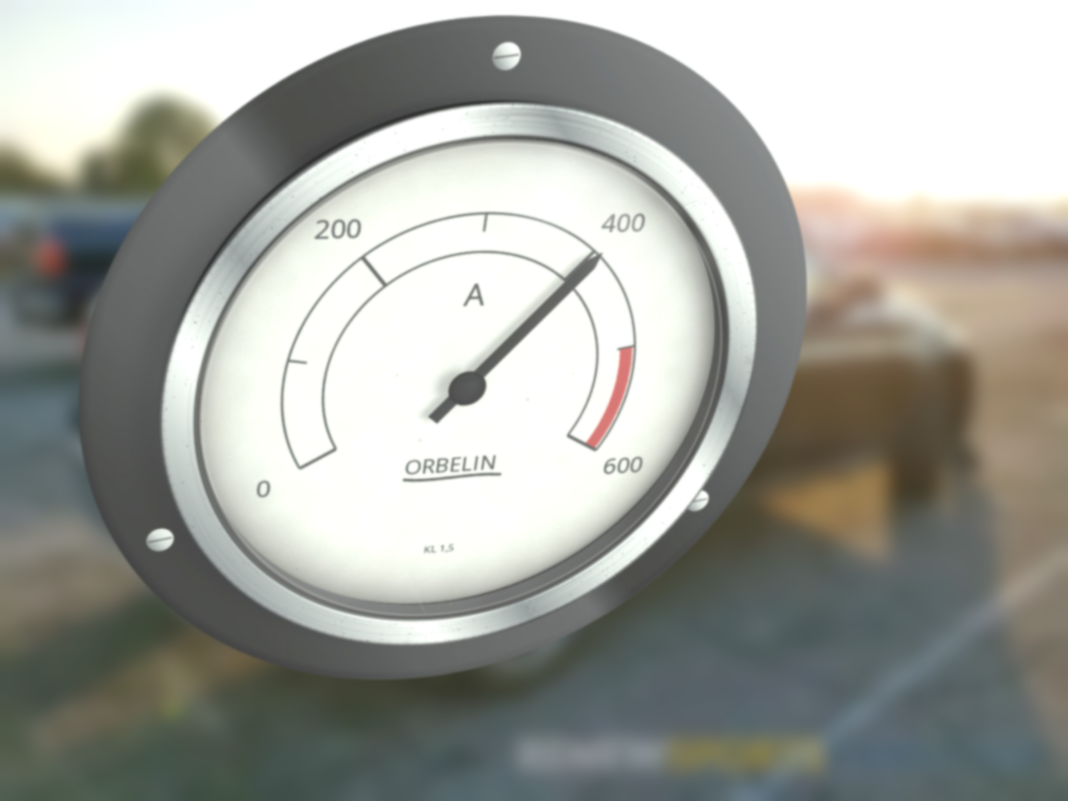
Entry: 400 A
